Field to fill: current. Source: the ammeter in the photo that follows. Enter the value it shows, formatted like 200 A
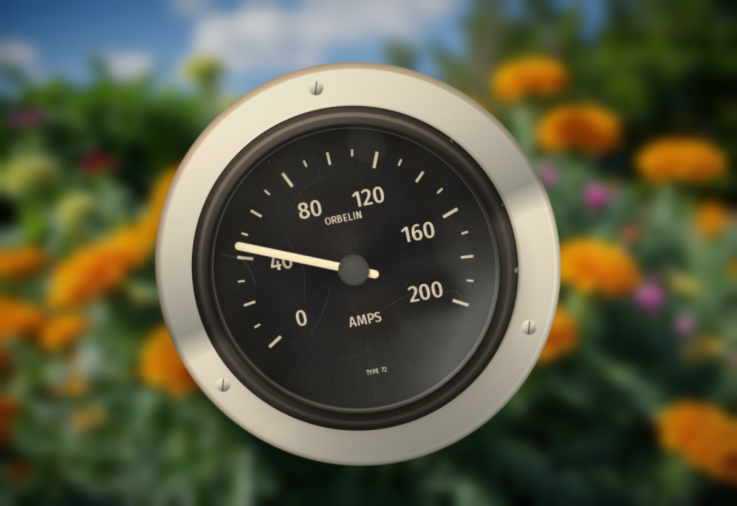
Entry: 45 A
